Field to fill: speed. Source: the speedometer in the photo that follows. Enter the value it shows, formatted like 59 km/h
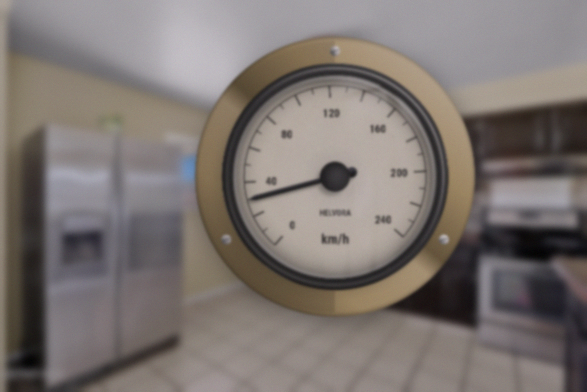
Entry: 30 km/h
